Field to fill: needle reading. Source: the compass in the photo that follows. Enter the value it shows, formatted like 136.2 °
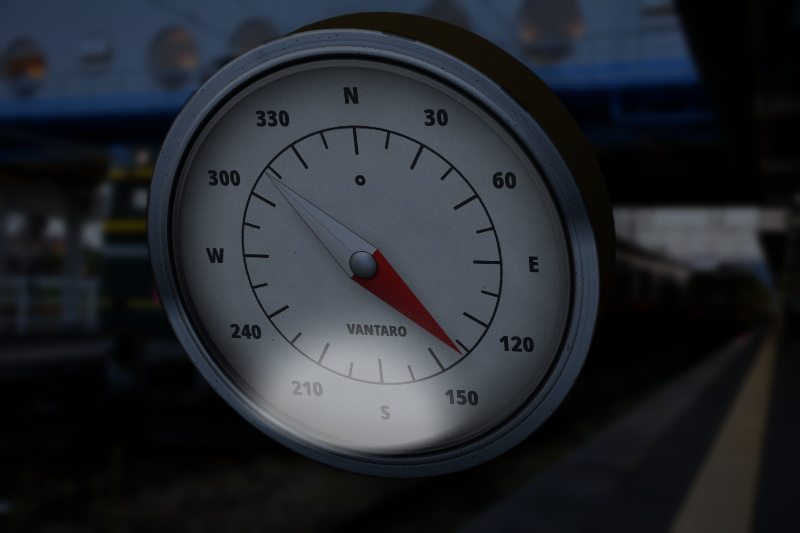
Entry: 135 °
